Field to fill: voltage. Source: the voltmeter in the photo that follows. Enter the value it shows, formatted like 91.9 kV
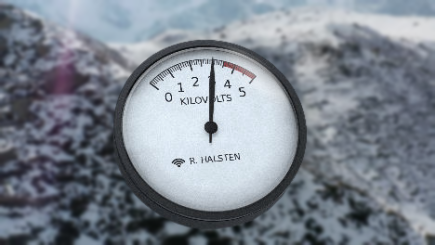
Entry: 3 kV
